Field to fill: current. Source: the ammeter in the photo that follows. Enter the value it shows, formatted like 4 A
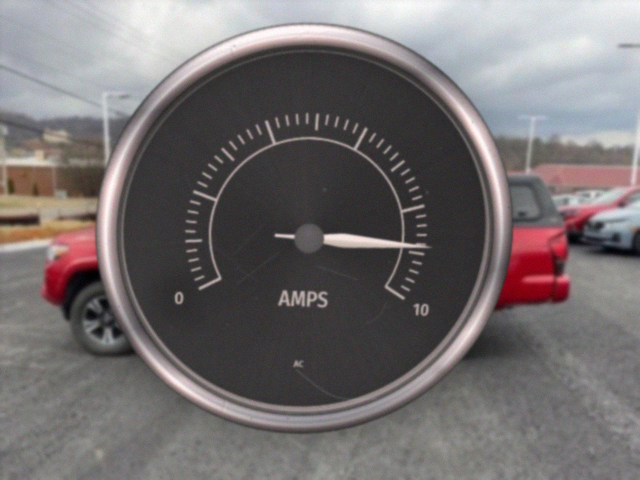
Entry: 8.8 A
